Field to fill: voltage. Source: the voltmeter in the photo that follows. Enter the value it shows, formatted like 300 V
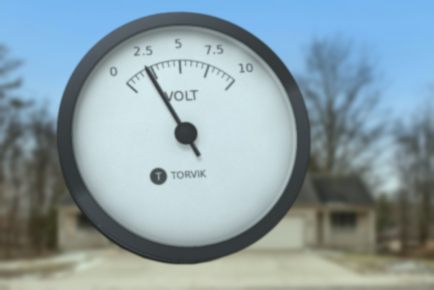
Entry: 2 V
